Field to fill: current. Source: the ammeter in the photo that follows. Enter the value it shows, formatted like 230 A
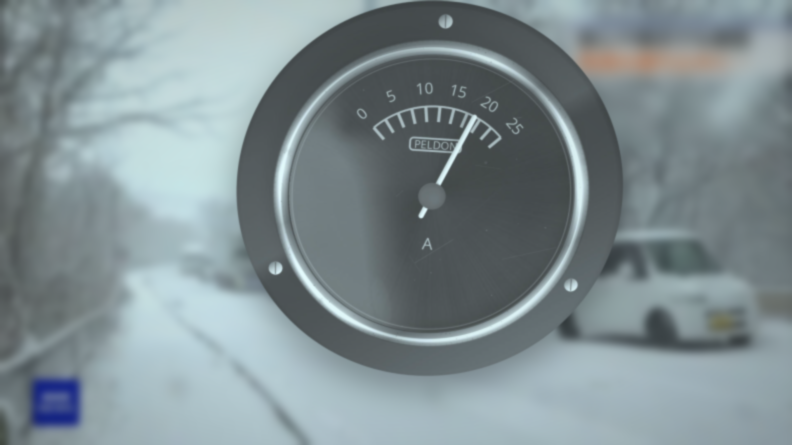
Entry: 18.75 A
